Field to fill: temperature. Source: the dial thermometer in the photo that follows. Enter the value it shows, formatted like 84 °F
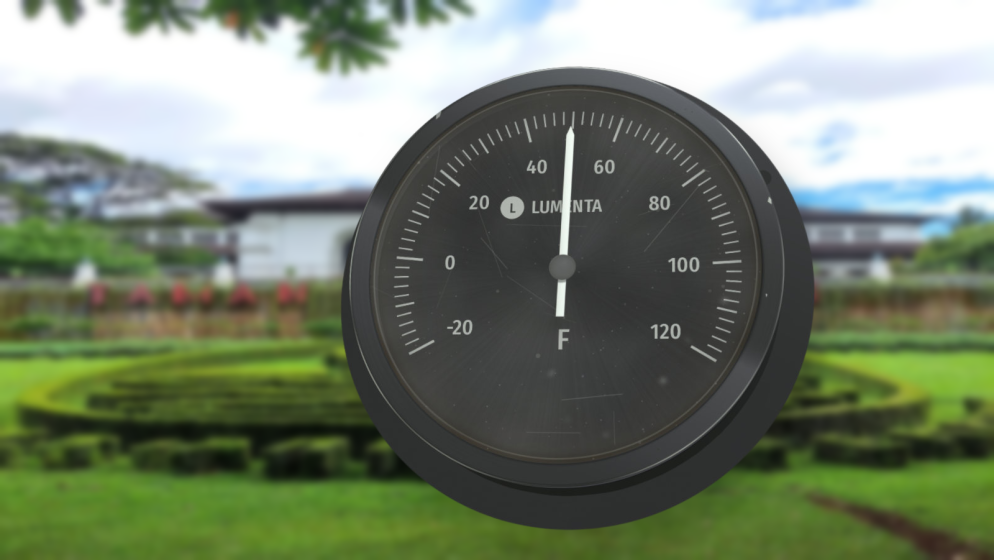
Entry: 50 °F
